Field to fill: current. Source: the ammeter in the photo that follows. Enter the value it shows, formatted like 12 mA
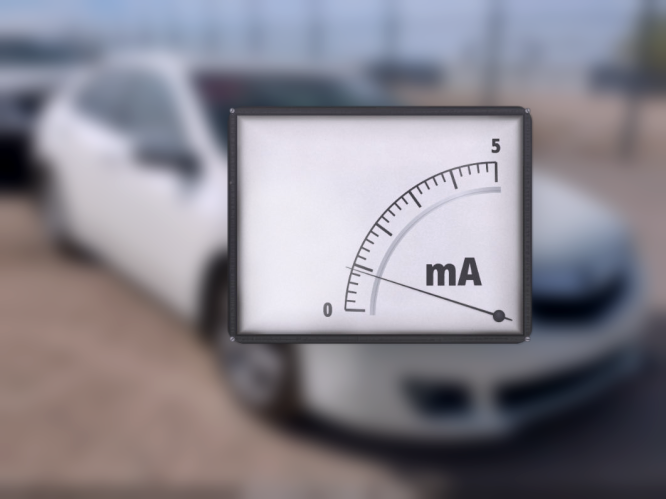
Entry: 0.9 mA
